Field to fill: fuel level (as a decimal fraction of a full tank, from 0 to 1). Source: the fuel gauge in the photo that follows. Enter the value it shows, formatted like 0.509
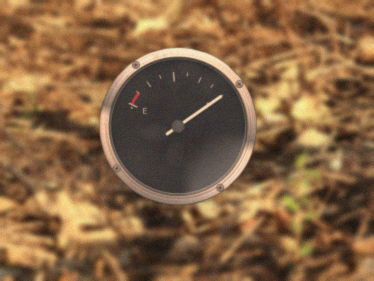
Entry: 1
